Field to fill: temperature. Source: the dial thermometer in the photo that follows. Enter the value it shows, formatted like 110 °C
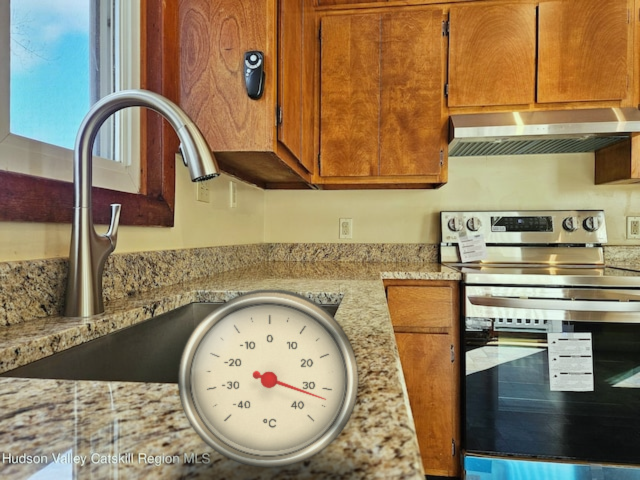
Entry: 32.5 °C
